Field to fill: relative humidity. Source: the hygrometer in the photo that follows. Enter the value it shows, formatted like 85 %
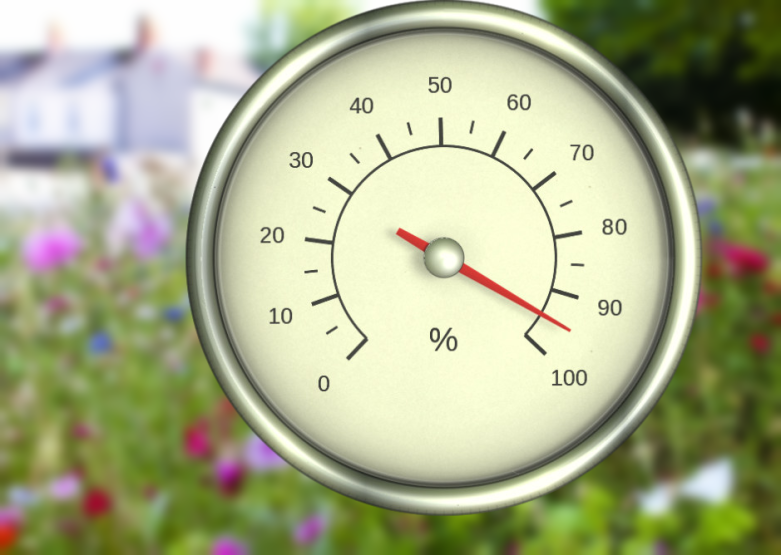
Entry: 95 %
